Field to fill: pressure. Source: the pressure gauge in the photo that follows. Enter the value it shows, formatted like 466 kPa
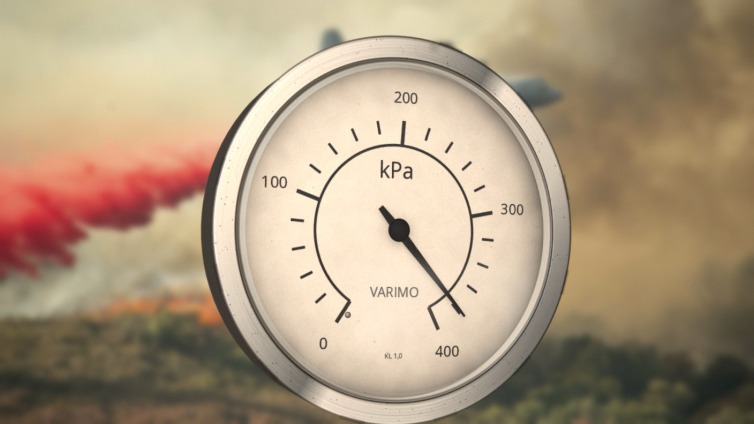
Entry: 380 kPa
